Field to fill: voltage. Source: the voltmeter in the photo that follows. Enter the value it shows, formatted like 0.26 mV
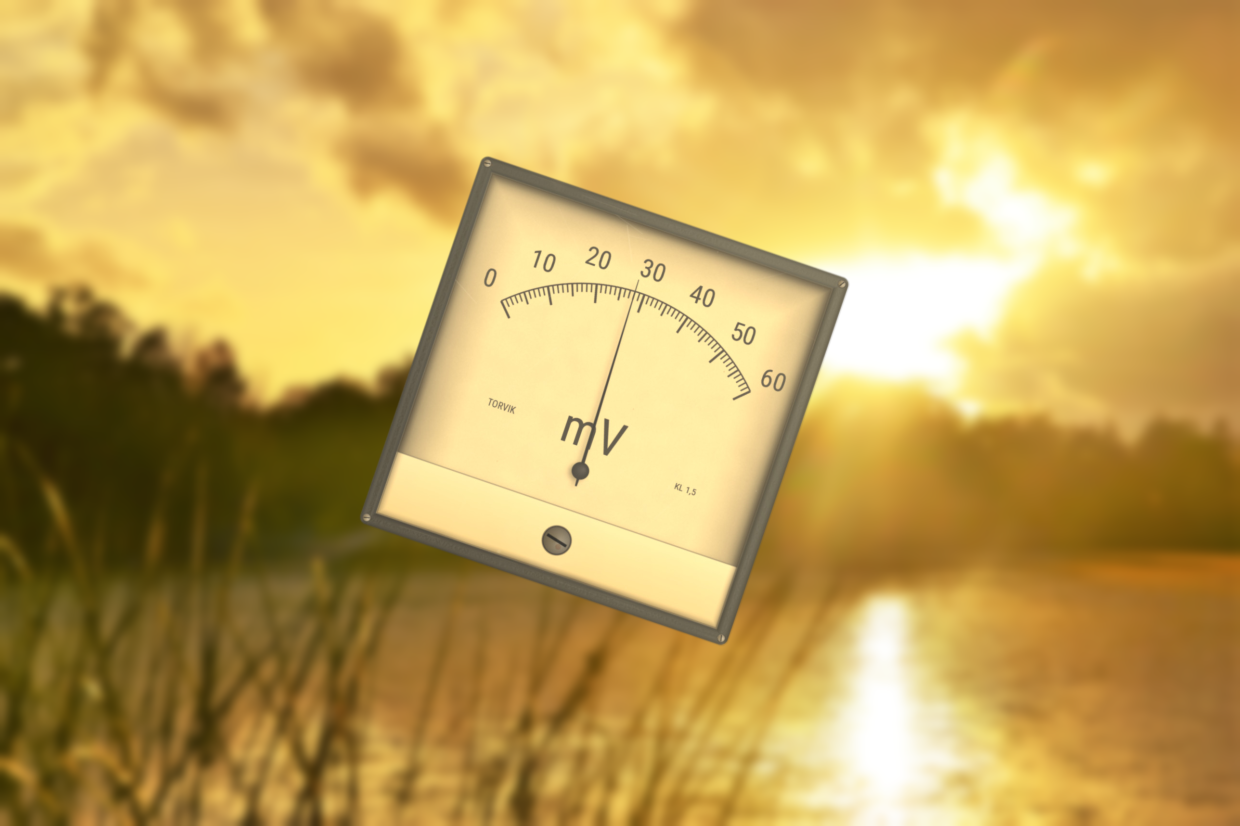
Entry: 28 mV
